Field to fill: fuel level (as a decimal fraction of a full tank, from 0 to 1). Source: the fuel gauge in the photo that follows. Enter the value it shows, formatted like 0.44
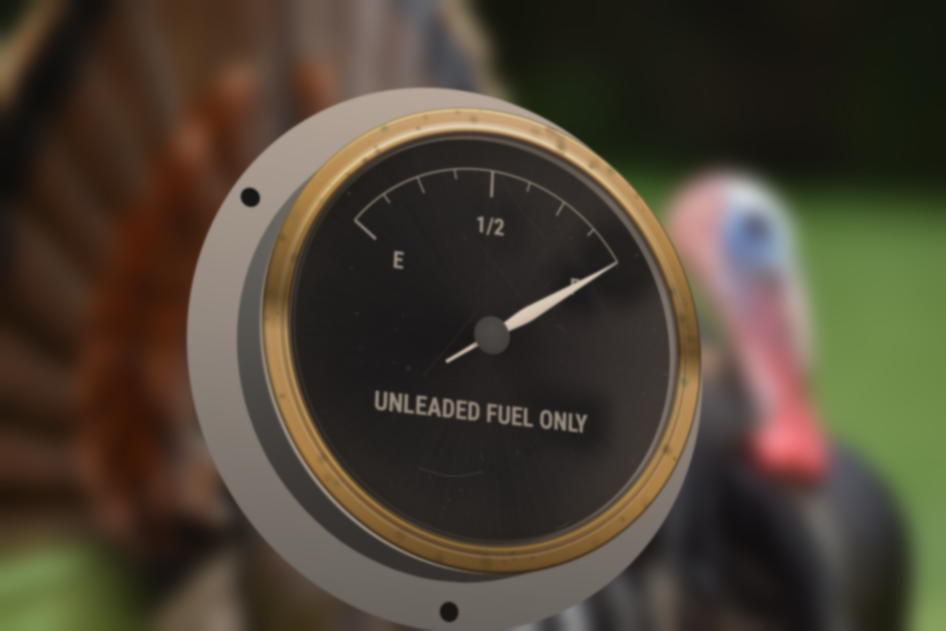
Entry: 1
